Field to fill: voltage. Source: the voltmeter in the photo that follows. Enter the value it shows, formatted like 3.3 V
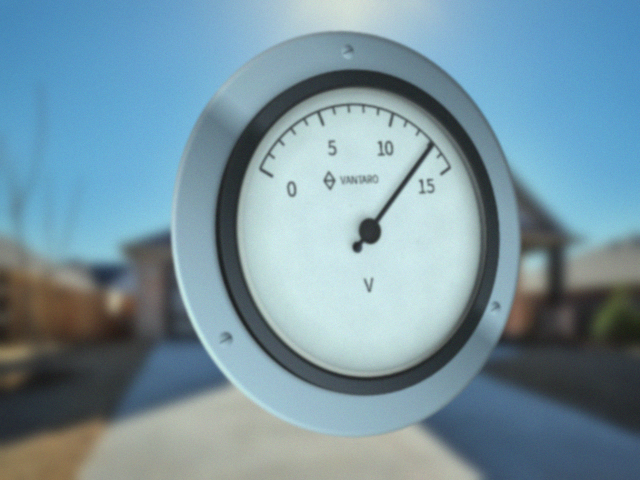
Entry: 13 V
